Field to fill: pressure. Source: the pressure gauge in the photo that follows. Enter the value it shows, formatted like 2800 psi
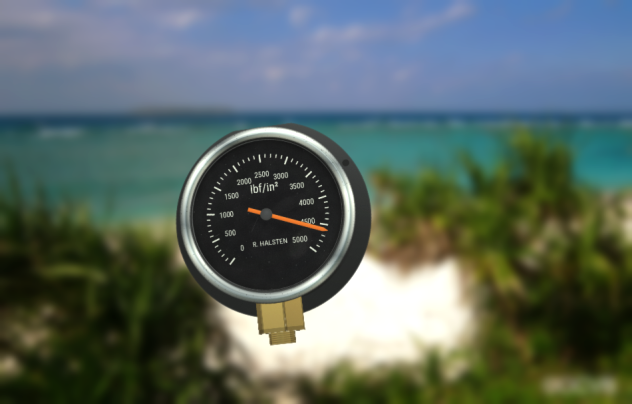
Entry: 4600 psi
